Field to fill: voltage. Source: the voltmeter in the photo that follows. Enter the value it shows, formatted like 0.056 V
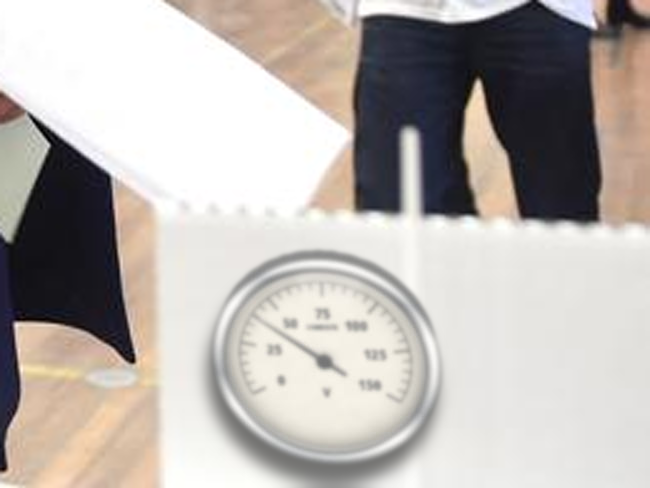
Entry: 40 V
